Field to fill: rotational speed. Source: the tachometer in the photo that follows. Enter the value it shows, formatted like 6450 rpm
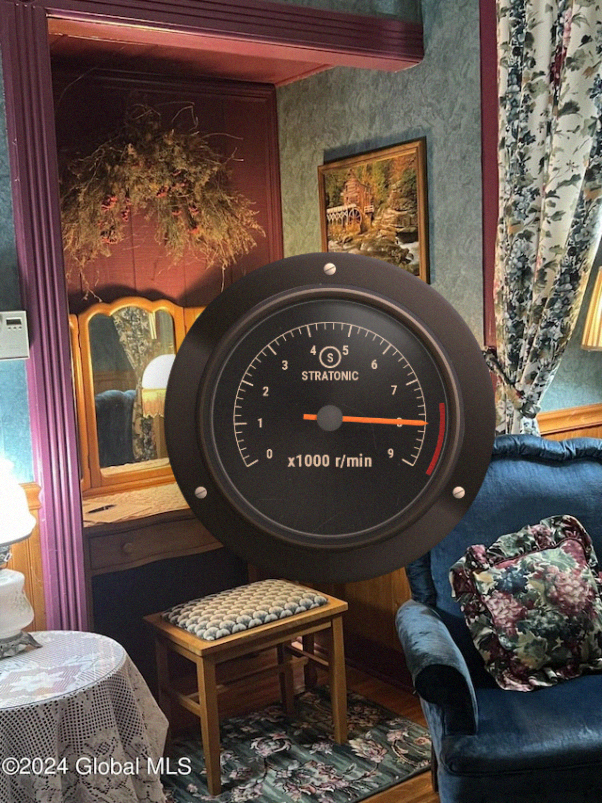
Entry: 8000 rpm
